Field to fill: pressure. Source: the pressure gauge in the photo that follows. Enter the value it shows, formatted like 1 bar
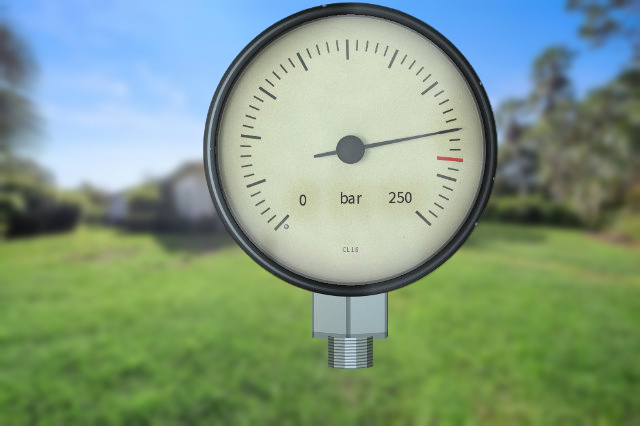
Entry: 200 bar
